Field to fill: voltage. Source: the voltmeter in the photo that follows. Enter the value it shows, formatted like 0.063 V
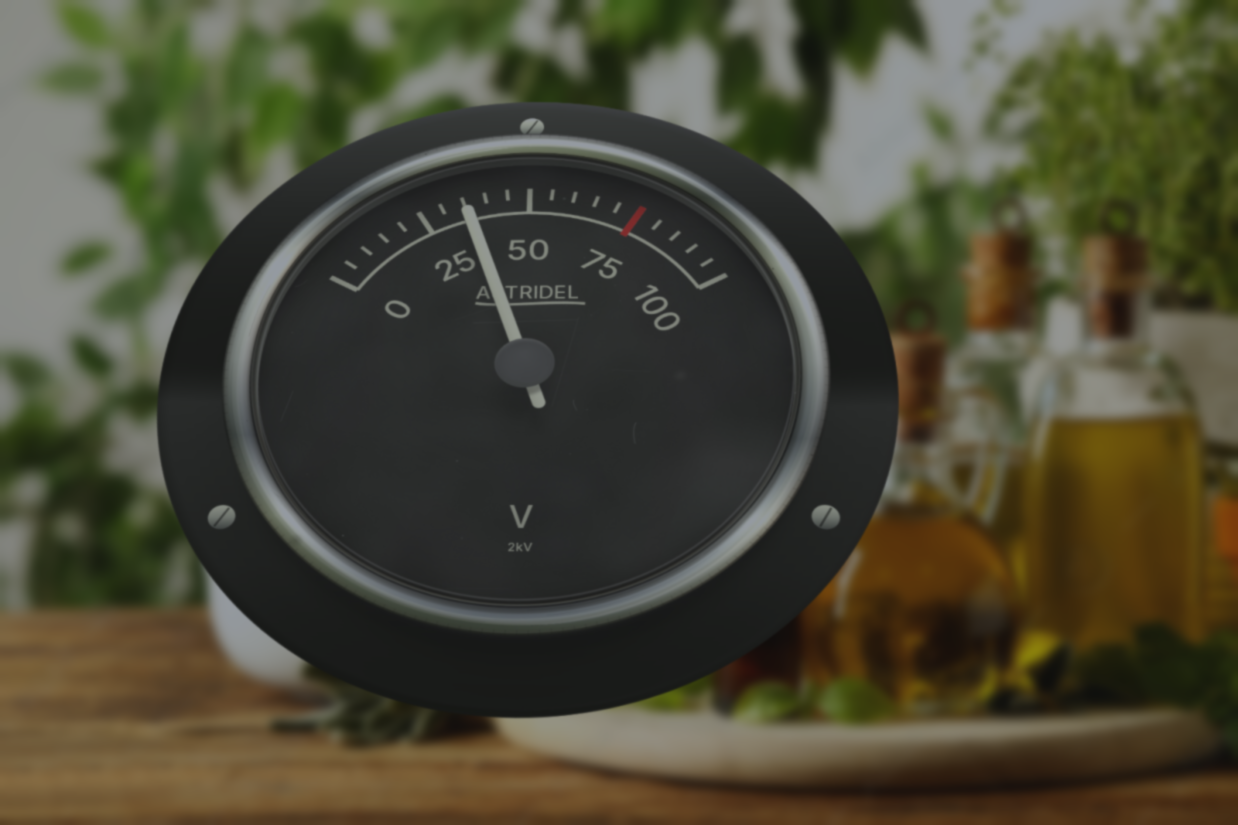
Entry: 35 V
